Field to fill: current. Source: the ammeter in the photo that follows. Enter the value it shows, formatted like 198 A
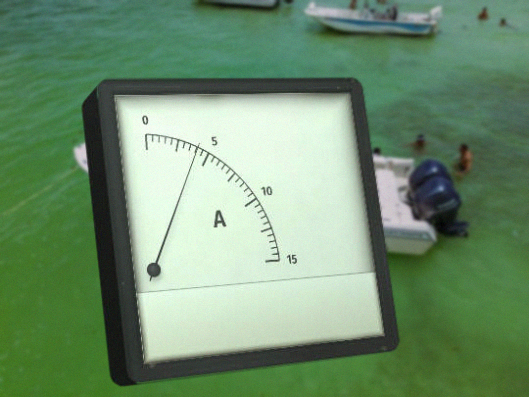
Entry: 4 A
